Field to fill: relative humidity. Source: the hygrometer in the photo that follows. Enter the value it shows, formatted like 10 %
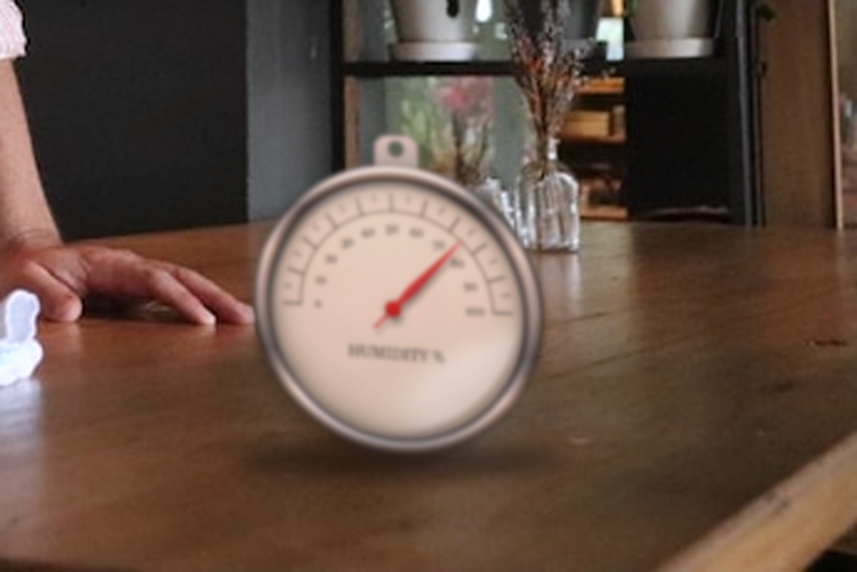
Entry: 75 %
